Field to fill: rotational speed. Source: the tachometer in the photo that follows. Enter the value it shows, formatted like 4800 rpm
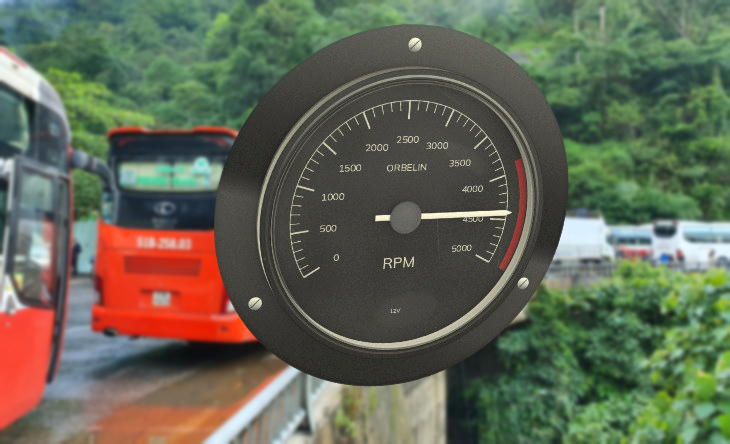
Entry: 4400 rpm
